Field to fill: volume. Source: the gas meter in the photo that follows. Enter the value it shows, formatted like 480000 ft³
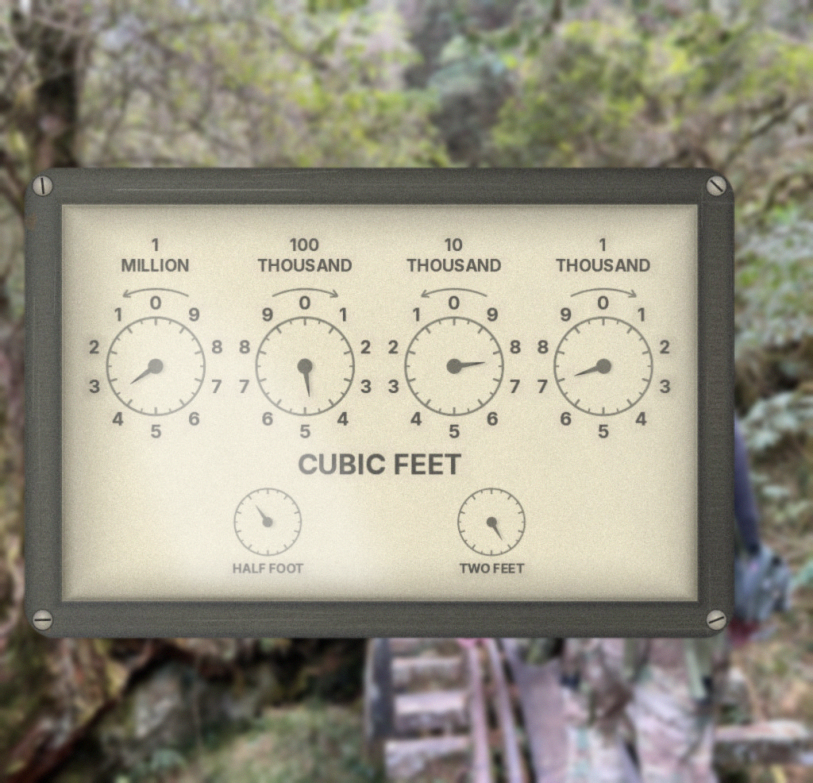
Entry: 347700 ft³
